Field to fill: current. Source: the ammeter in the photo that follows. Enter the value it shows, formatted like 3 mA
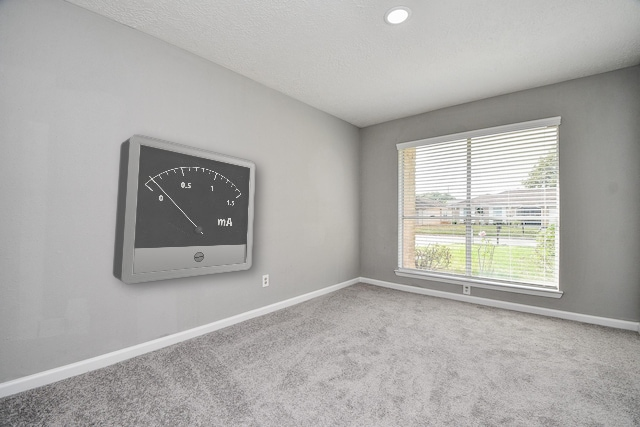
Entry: 0.1 mA
